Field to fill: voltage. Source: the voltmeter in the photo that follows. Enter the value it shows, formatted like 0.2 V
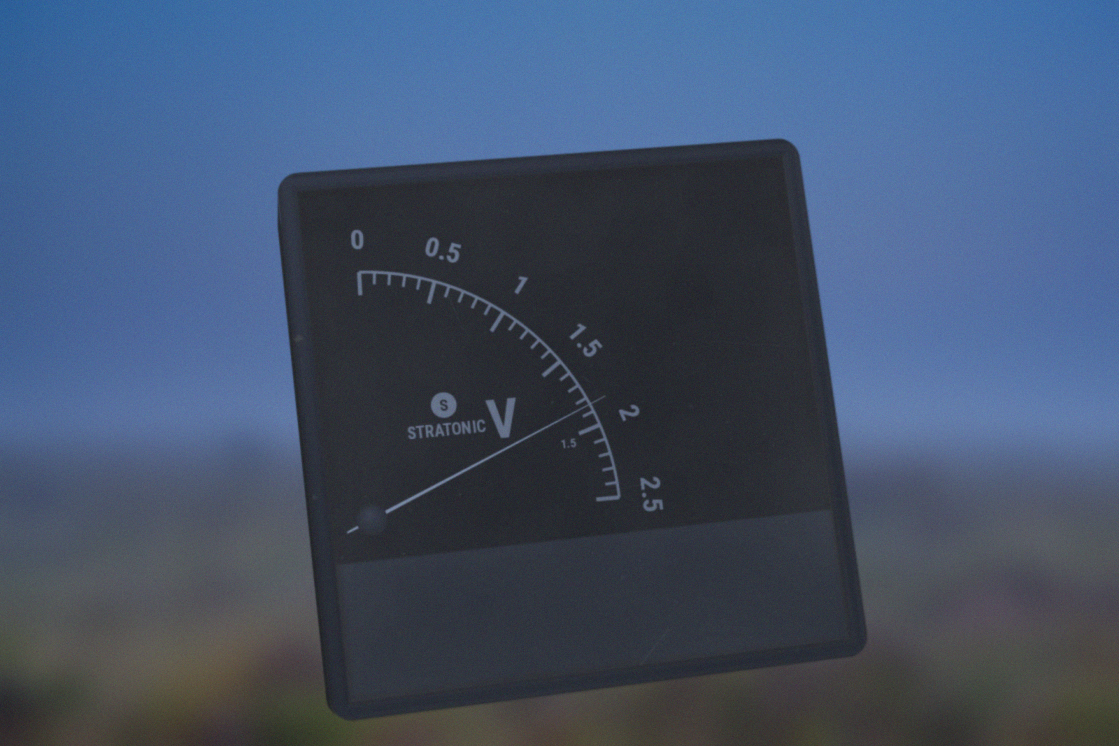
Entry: 1.85 V
